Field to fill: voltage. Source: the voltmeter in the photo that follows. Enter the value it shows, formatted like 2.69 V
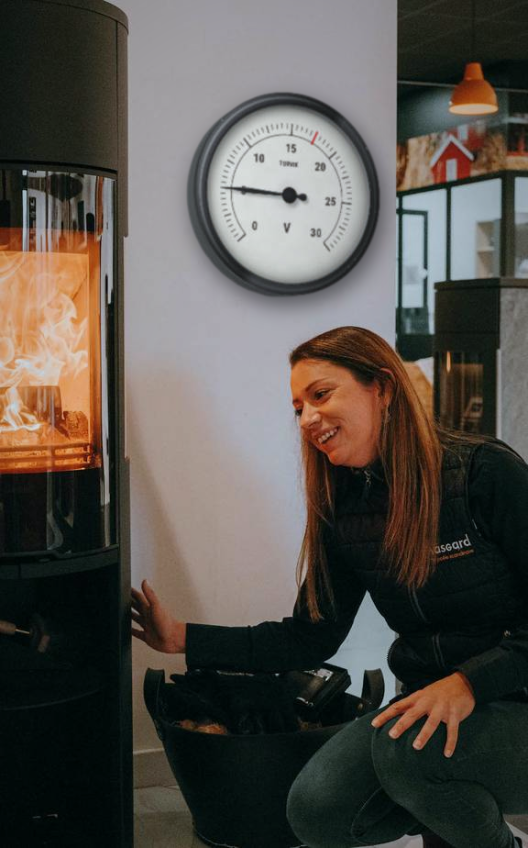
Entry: 5 V
